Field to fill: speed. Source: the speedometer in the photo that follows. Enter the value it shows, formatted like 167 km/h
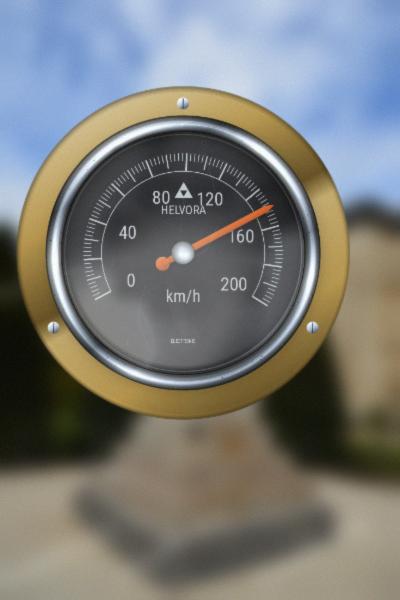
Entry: 150 km/h
